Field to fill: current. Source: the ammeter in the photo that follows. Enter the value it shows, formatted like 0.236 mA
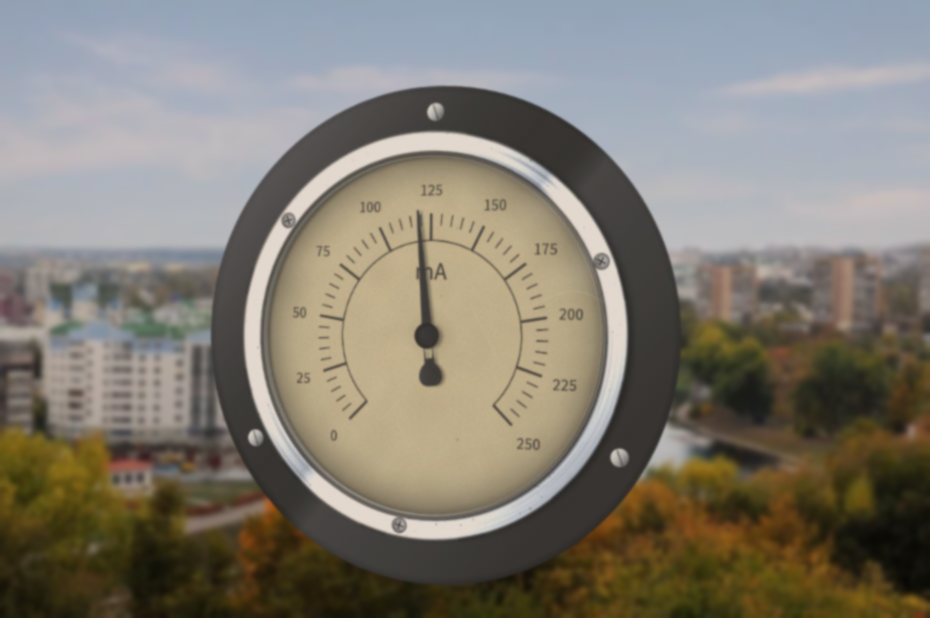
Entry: 120 mA
